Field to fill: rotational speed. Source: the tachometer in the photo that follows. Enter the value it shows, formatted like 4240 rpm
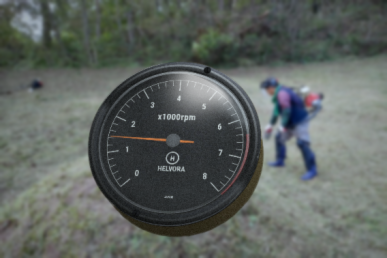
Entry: 1400 rpm
